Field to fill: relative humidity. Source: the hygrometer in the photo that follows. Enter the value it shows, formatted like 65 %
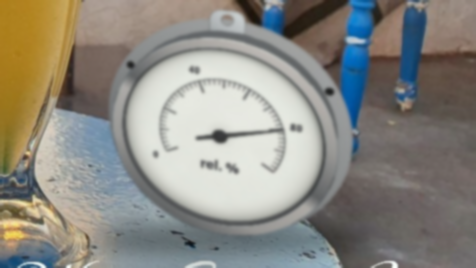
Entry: 80 %
